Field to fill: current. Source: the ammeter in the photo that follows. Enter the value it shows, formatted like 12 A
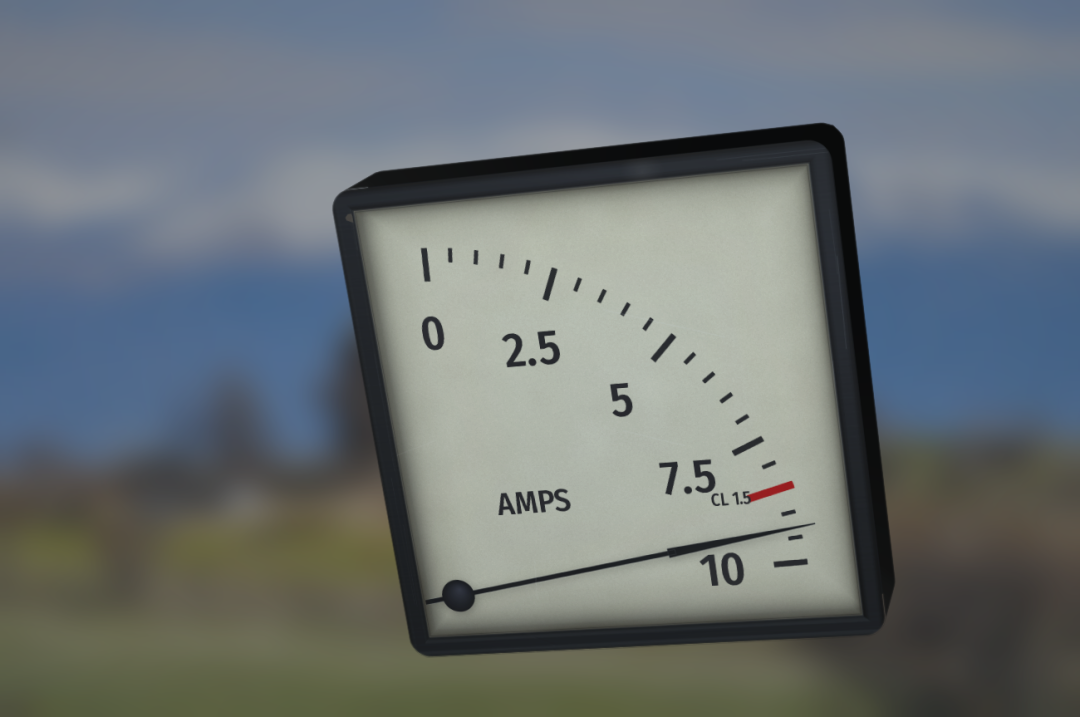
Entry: 9.25 A
